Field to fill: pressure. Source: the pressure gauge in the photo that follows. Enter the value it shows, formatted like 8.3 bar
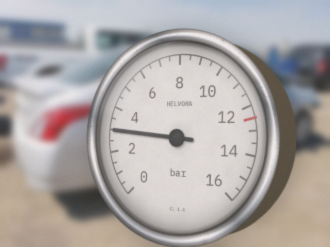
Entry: 3 bar
